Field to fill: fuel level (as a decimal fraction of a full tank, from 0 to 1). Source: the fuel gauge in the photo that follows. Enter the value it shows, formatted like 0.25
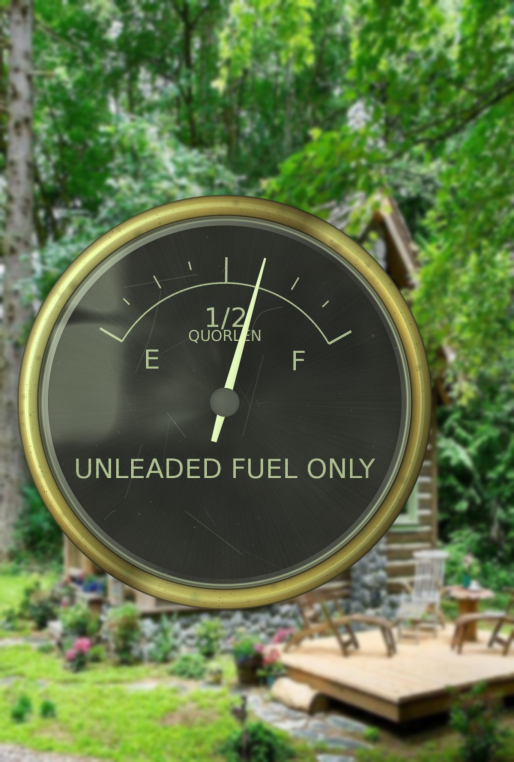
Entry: 0.625
